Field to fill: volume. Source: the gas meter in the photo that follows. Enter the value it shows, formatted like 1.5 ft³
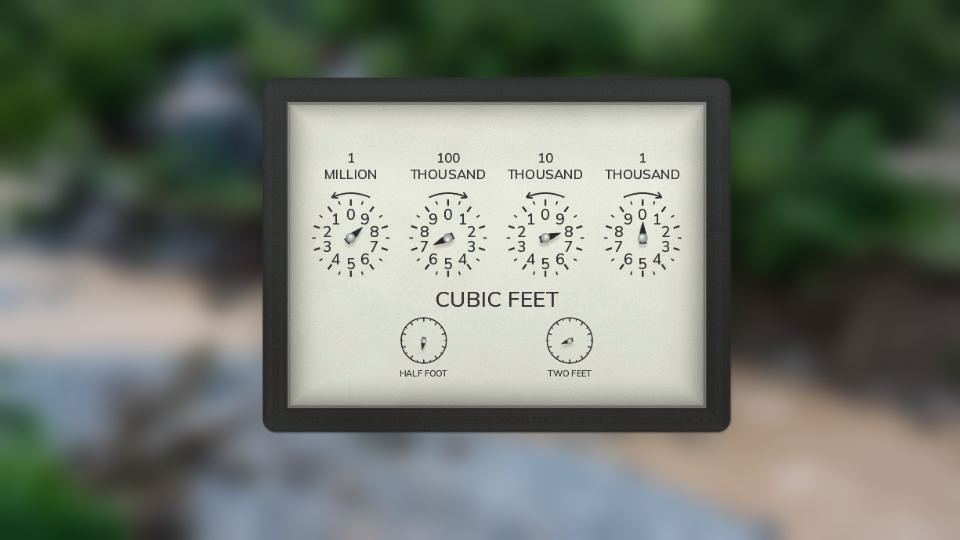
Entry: 868000 ft³
